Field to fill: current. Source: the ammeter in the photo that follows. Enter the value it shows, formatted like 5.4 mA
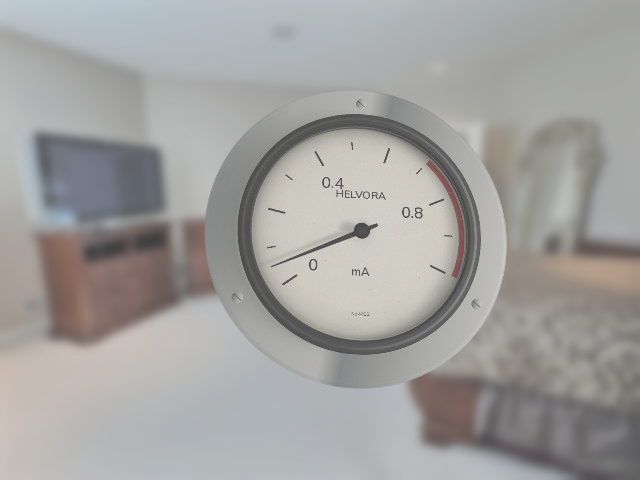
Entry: 0.05 mA
